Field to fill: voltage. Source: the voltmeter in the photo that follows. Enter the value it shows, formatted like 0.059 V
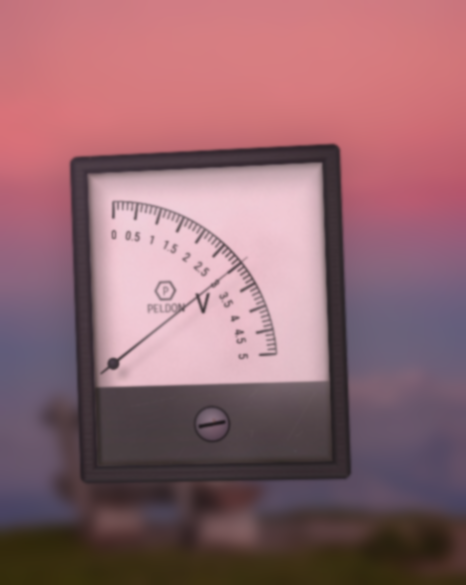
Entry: 3 V
